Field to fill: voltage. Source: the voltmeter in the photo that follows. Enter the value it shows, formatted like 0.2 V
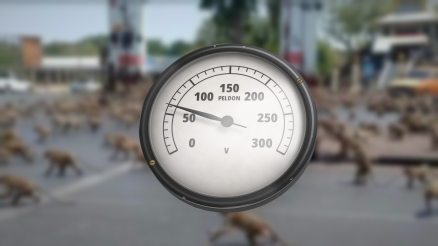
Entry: 60 V
